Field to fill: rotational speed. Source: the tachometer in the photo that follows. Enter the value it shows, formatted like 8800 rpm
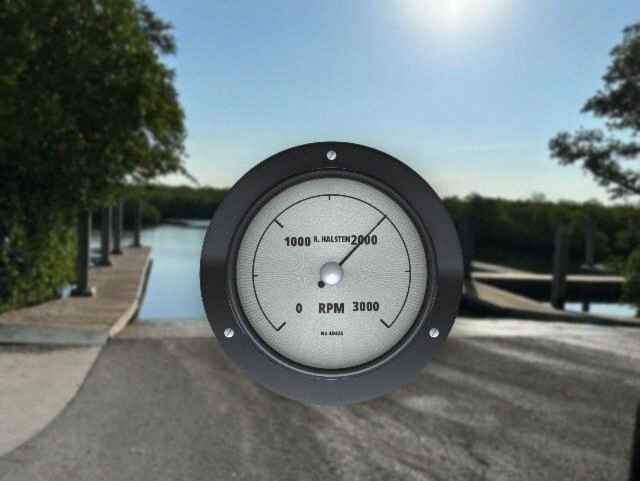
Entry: 2000 rpm
